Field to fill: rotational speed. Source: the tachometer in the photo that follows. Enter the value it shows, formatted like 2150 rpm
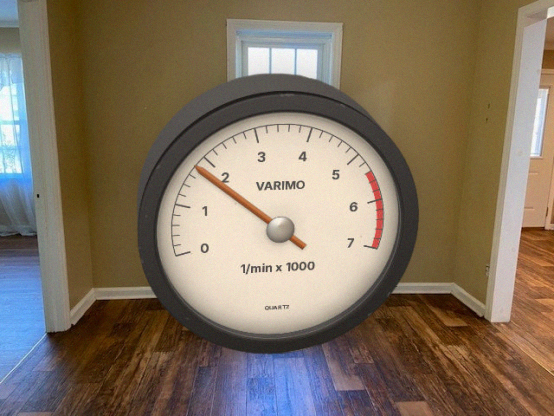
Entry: 1800 rpm
